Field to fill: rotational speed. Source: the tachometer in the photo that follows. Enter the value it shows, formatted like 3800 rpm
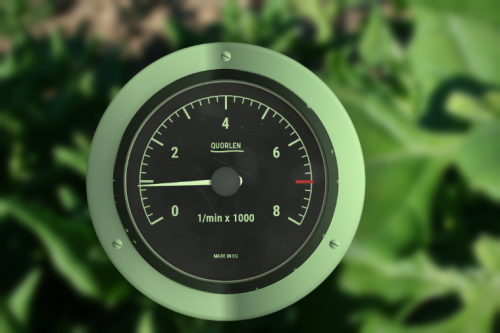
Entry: 900 rpm
